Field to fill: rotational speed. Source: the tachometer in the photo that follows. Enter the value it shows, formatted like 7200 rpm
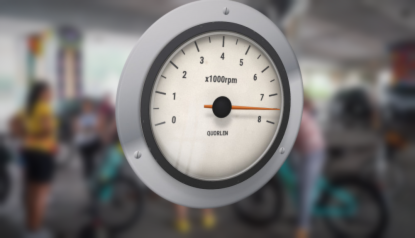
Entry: 7500 rpm
